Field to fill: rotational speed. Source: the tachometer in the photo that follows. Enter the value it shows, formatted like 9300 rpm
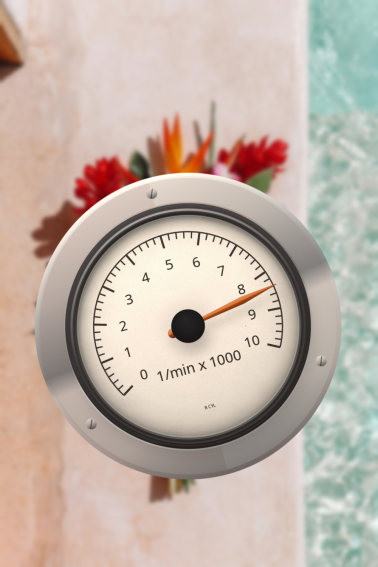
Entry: 8400 rpm
